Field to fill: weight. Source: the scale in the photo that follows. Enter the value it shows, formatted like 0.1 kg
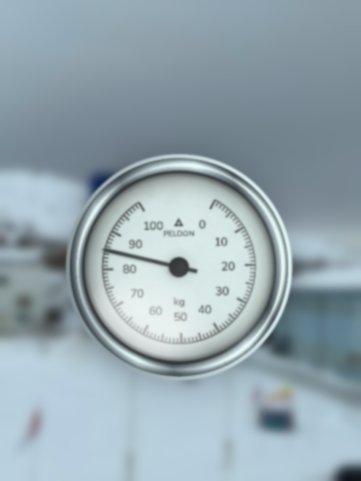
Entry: 85 kg
